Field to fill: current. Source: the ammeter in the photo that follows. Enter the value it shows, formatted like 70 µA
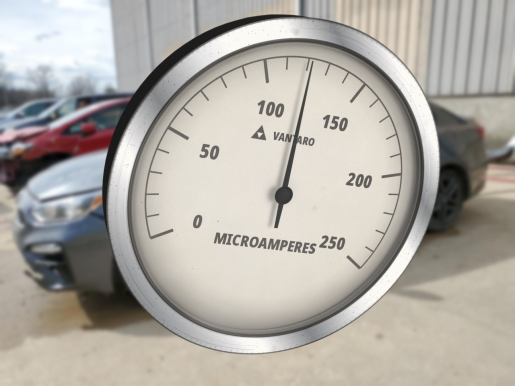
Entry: 120 µA
